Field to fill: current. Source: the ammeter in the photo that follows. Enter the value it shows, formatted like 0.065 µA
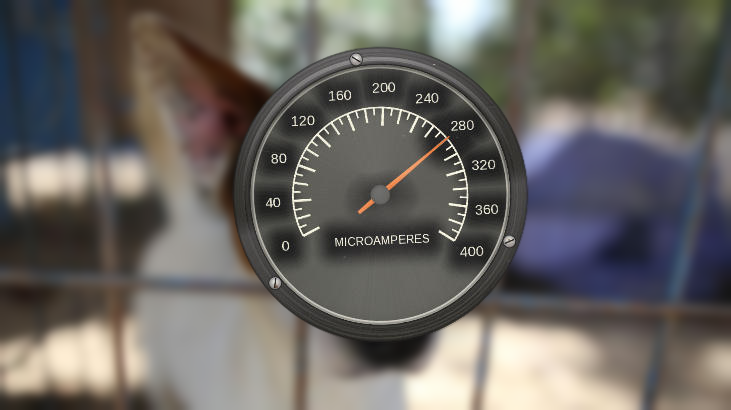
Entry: 280 µA
